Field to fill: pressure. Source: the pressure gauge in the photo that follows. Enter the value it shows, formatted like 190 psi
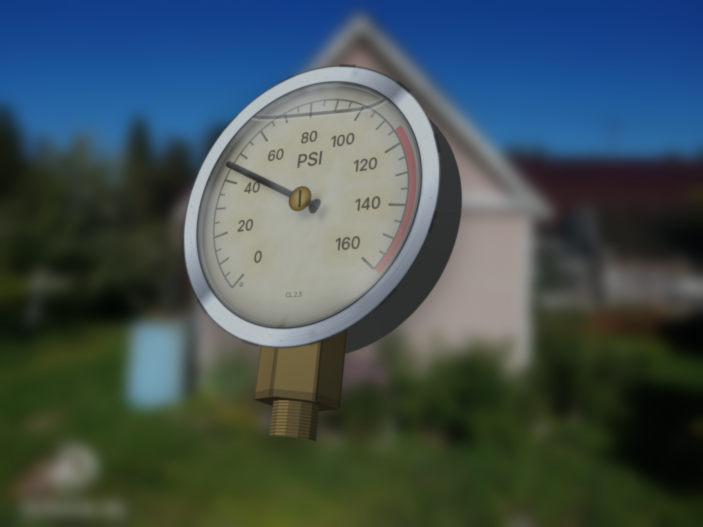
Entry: 45 psi
